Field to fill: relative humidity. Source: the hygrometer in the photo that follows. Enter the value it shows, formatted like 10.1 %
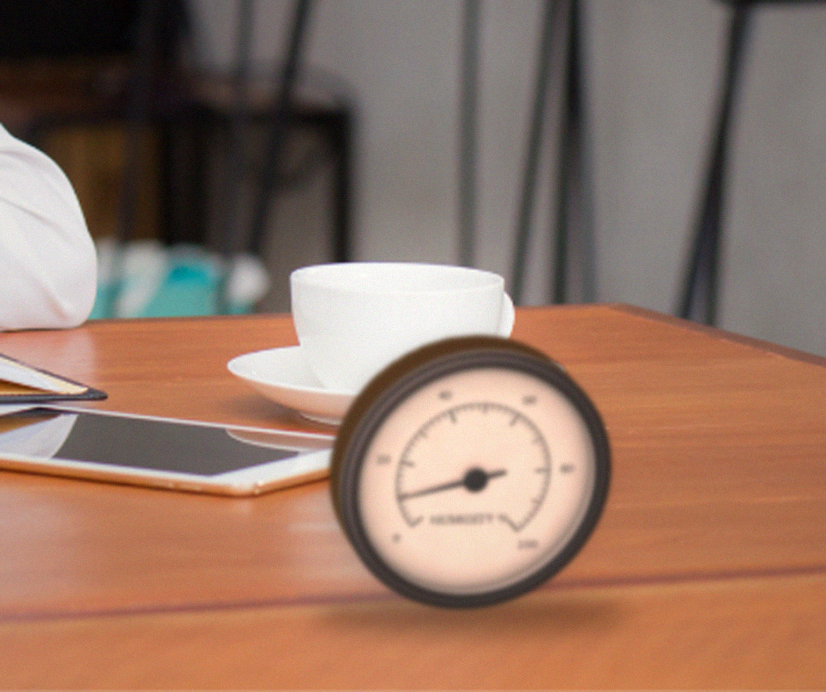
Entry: 10 %
